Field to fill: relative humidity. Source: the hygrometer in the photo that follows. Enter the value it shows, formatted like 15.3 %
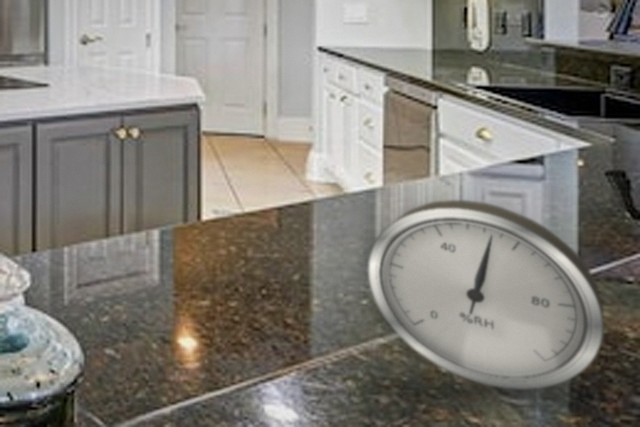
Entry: 54 %
